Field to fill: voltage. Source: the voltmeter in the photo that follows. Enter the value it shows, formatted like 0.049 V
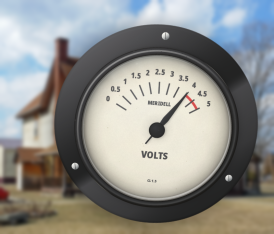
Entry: 4 V
